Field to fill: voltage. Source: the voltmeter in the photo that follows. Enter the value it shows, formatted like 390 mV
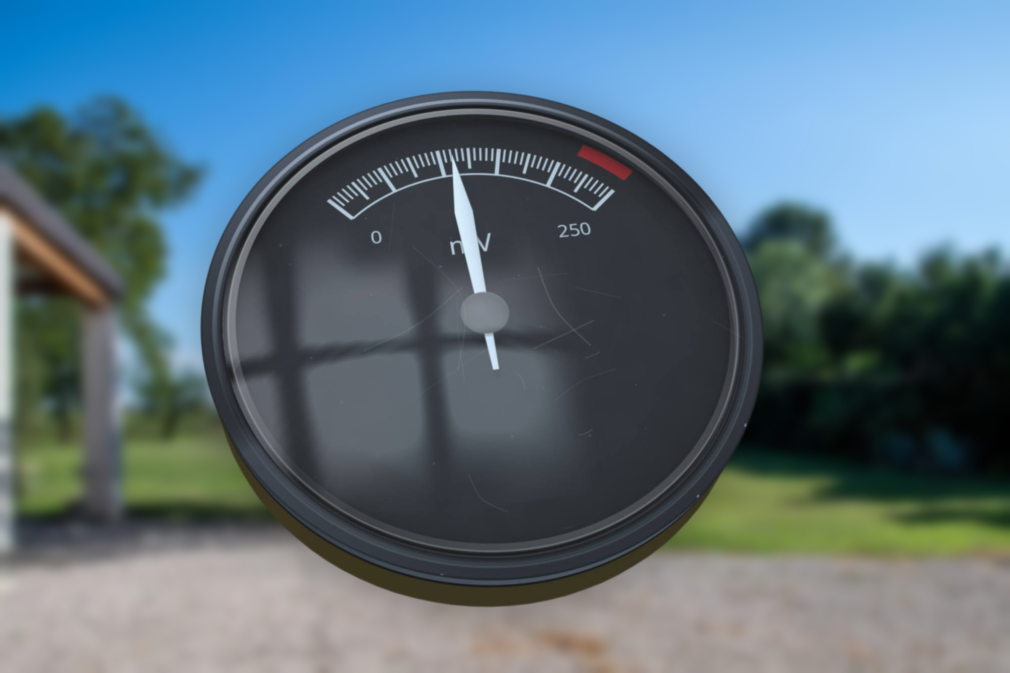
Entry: 110 mV
